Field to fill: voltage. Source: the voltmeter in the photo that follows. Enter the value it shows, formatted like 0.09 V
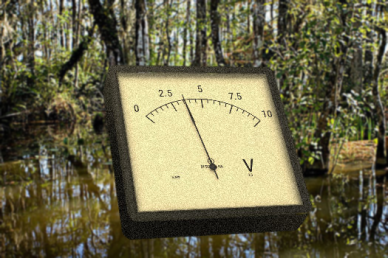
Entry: 3.5 V
